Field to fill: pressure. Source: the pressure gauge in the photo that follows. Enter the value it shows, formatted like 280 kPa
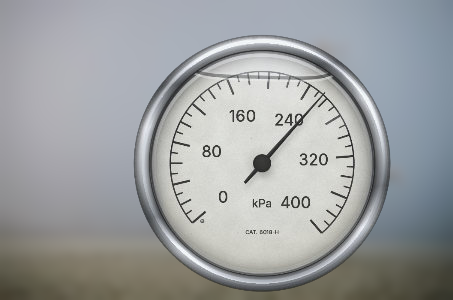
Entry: 255 kPa
